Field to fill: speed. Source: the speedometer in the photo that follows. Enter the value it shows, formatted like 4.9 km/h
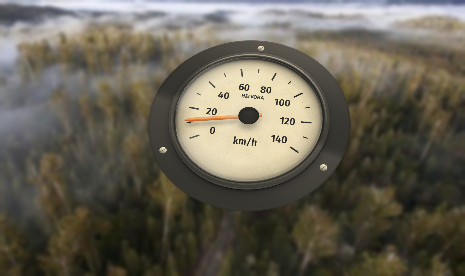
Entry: 10 km/h
